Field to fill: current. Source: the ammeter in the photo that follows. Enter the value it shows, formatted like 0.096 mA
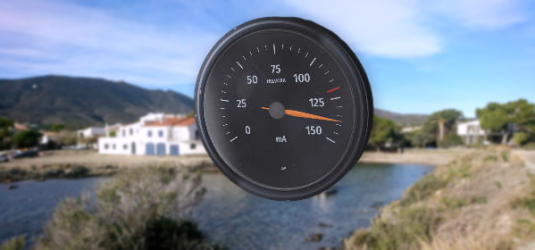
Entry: 137.5 mA
